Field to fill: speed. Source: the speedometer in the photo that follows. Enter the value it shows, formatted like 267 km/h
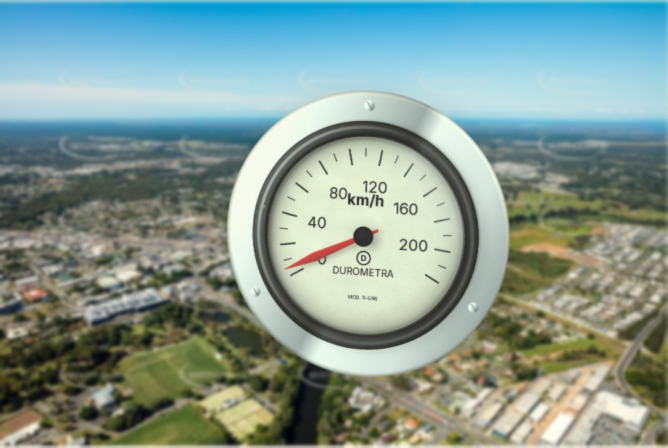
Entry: 5 km/h
